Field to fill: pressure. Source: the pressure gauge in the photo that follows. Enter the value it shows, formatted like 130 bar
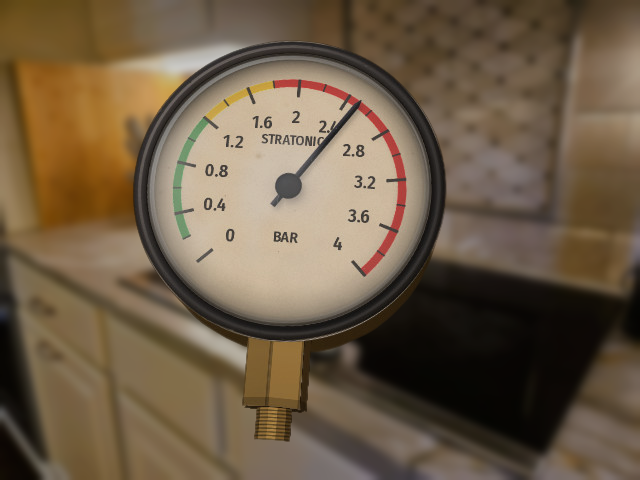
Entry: 2.5 bar
